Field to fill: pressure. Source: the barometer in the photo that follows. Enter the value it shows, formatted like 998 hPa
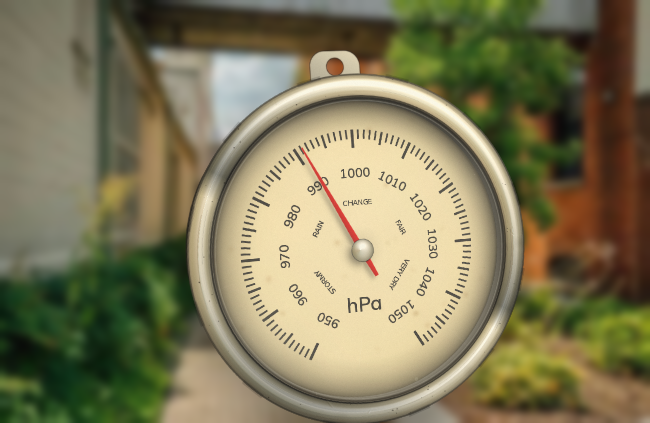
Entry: 991 hPa
